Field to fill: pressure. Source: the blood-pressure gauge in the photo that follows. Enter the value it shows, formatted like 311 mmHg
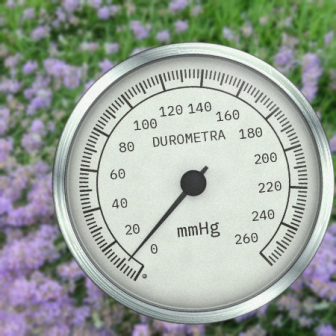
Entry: 8 mmHg
